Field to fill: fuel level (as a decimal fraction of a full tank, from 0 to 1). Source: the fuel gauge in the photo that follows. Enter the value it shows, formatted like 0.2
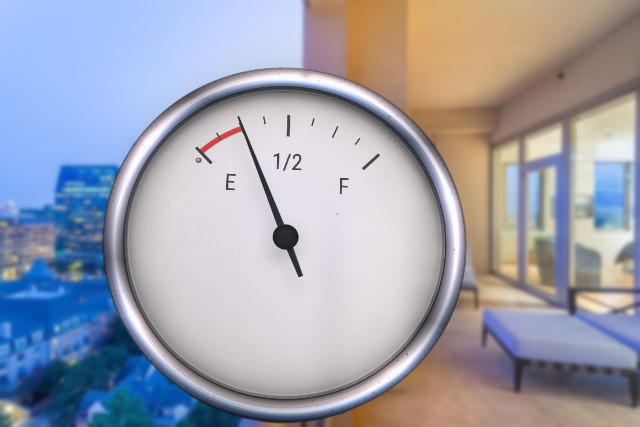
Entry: 0.25
